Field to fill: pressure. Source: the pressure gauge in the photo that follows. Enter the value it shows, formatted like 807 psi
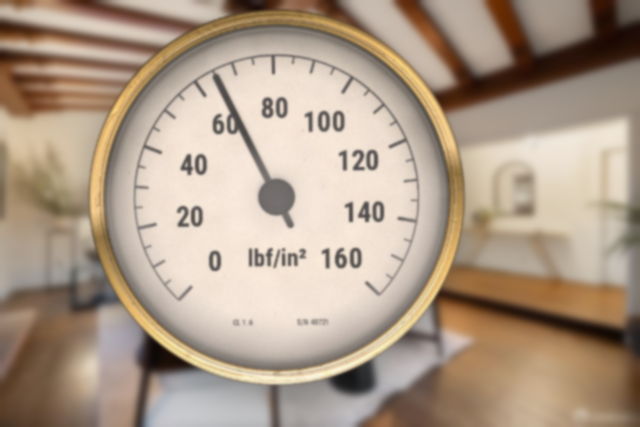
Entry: 65 psi
